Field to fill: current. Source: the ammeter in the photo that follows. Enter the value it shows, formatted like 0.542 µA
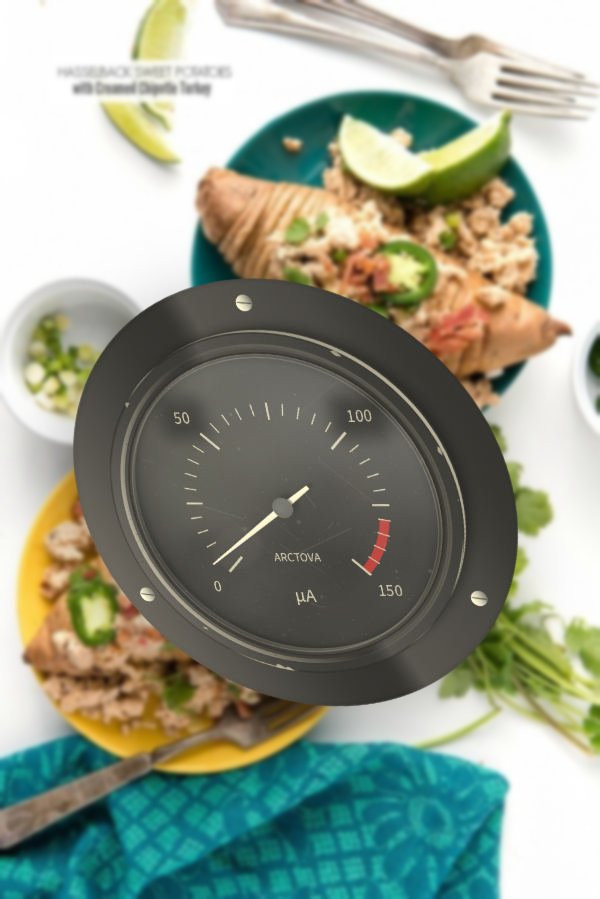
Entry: 5 µA
